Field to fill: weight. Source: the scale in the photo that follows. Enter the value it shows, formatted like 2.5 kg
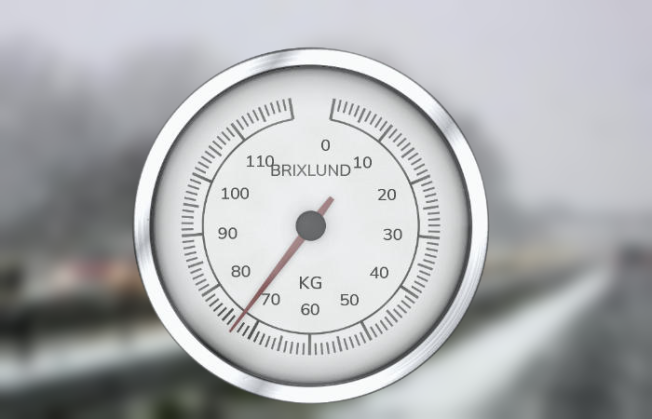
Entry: 73 kg
